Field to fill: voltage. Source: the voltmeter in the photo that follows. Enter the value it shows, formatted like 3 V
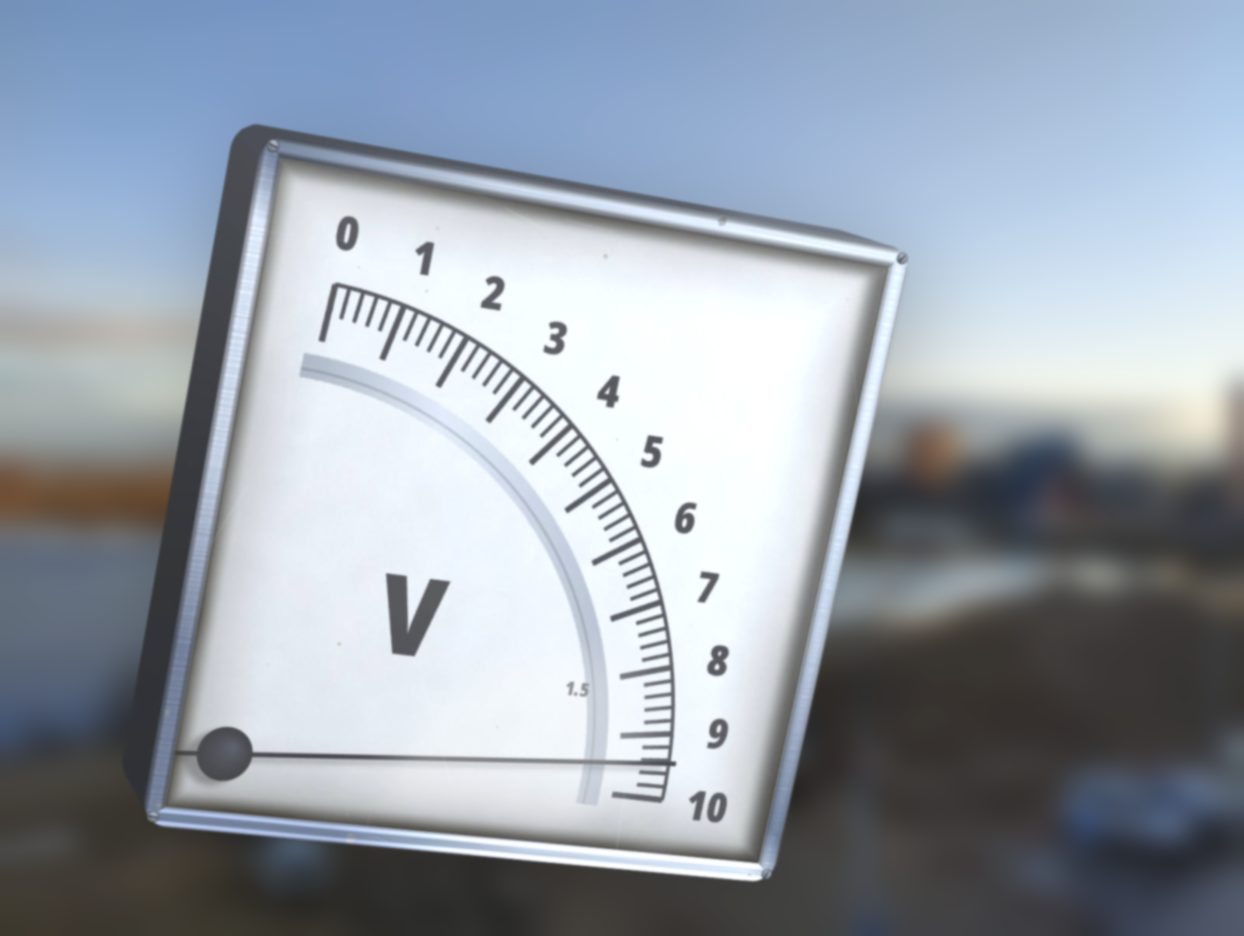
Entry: 9.4 V
